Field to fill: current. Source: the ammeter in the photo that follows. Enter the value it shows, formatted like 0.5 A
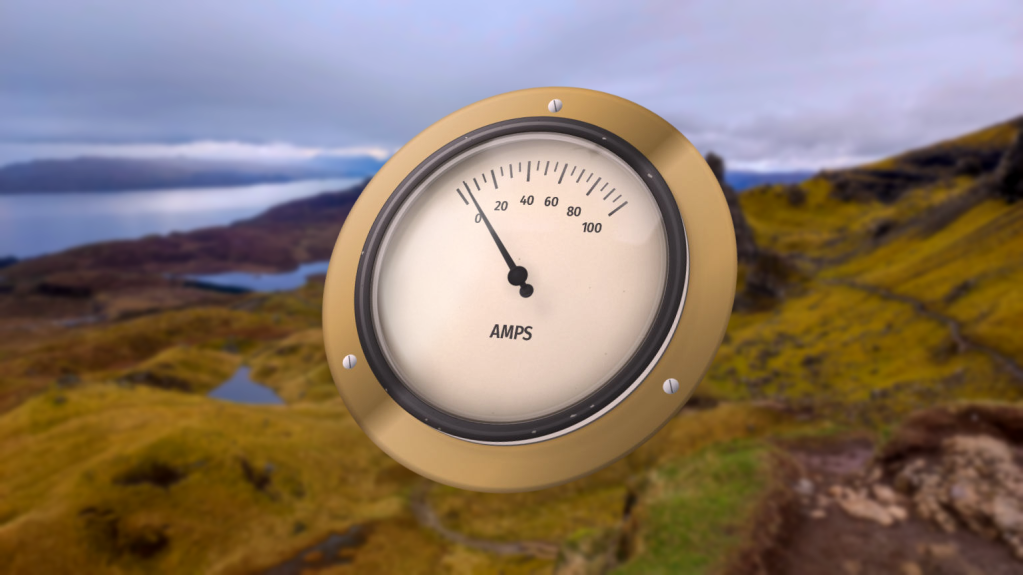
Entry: 5 A
